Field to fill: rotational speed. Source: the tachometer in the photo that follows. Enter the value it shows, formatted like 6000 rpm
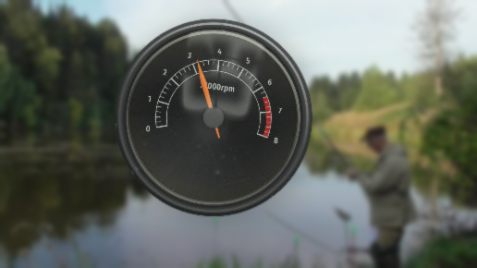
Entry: 3200 rpm
